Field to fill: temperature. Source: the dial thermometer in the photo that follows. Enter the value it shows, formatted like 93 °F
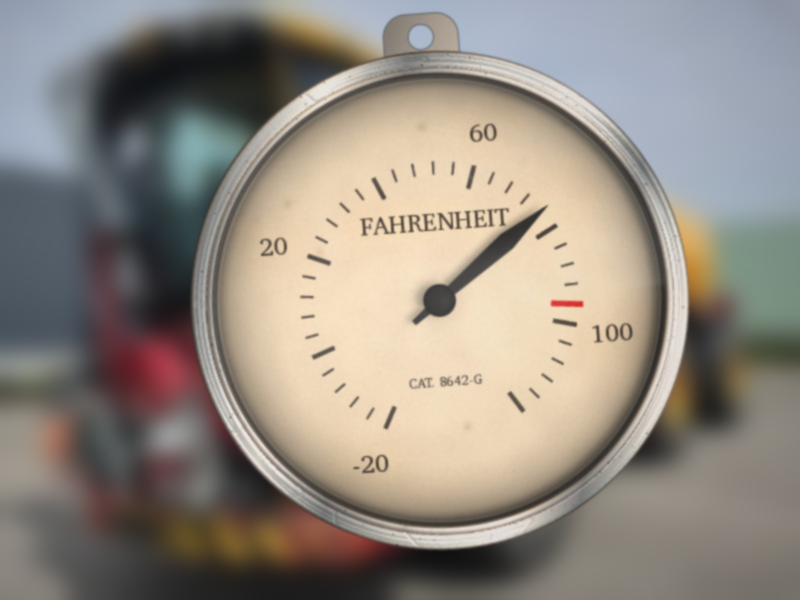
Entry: 76 °F
